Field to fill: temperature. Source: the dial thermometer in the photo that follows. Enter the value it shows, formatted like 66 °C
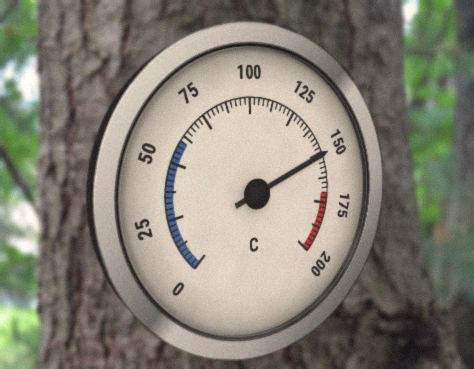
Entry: 150 °C
